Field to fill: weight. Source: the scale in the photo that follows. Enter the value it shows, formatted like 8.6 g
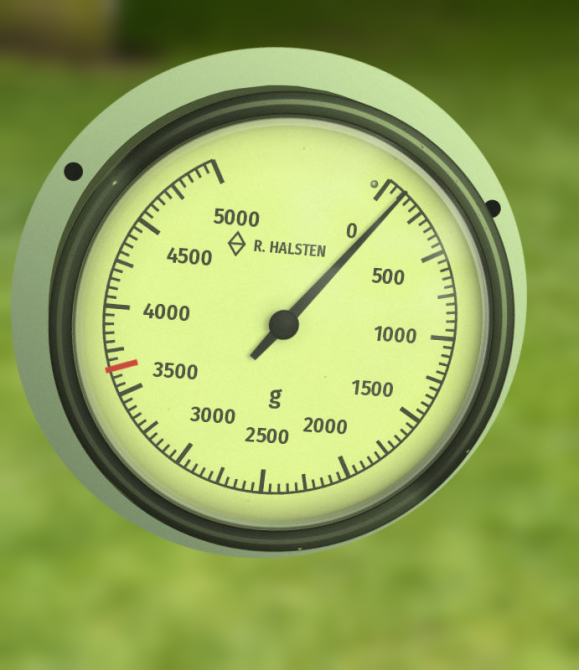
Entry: 100 g
